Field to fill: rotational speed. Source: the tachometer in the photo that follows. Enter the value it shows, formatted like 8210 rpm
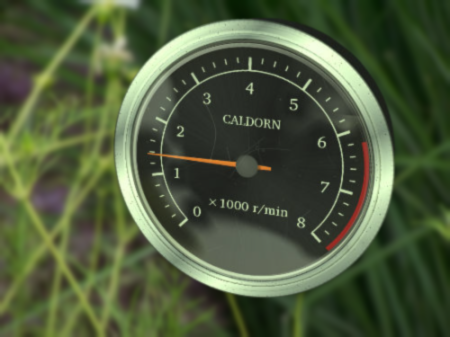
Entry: 1400 rpm
